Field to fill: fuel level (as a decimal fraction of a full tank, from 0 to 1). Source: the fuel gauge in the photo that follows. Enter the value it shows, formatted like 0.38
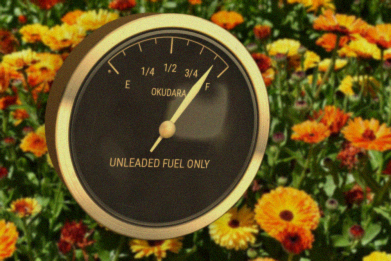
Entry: 0.875
